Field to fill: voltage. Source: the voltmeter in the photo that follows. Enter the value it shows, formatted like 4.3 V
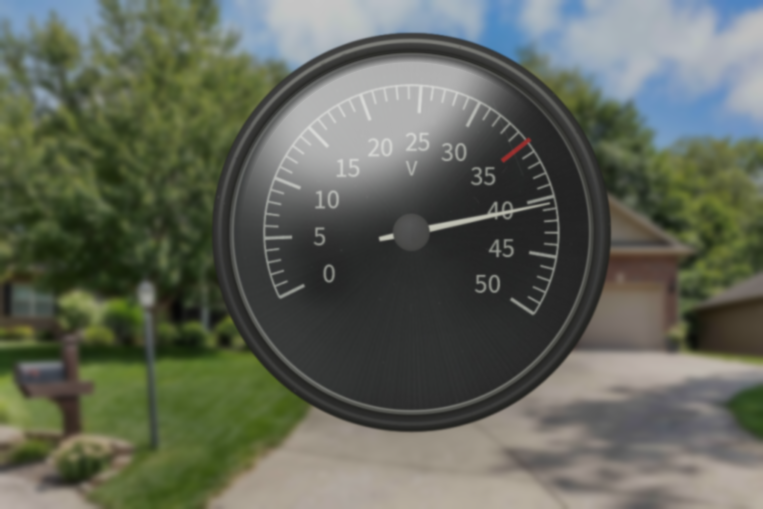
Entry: 40.5 V
